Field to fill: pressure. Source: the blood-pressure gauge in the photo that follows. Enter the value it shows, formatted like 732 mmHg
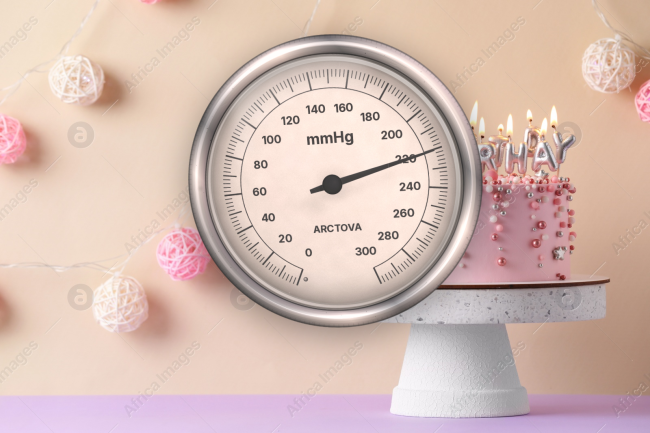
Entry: 220 mmHg
